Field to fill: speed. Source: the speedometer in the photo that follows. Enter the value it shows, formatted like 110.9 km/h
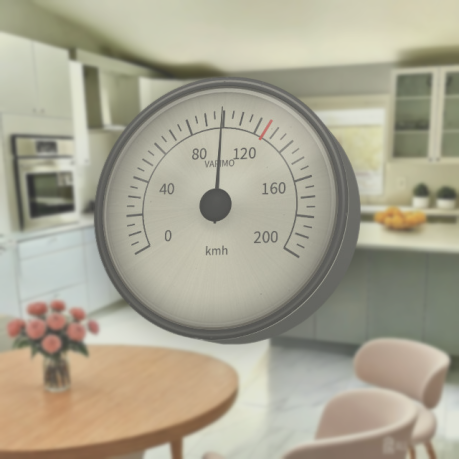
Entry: 100 km/h
